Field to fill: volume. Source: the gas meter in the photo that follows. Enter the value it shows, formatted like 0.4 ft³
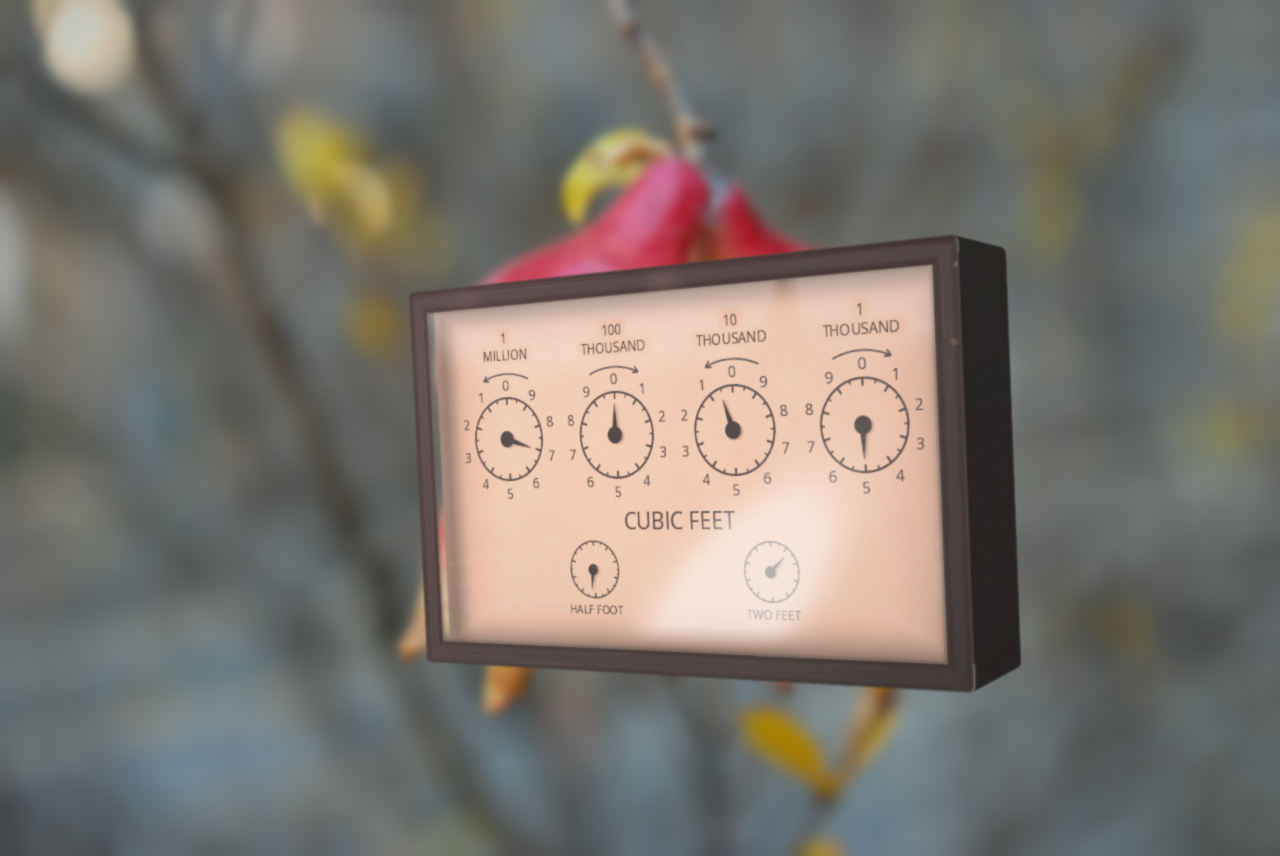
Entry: 700500 ft³
